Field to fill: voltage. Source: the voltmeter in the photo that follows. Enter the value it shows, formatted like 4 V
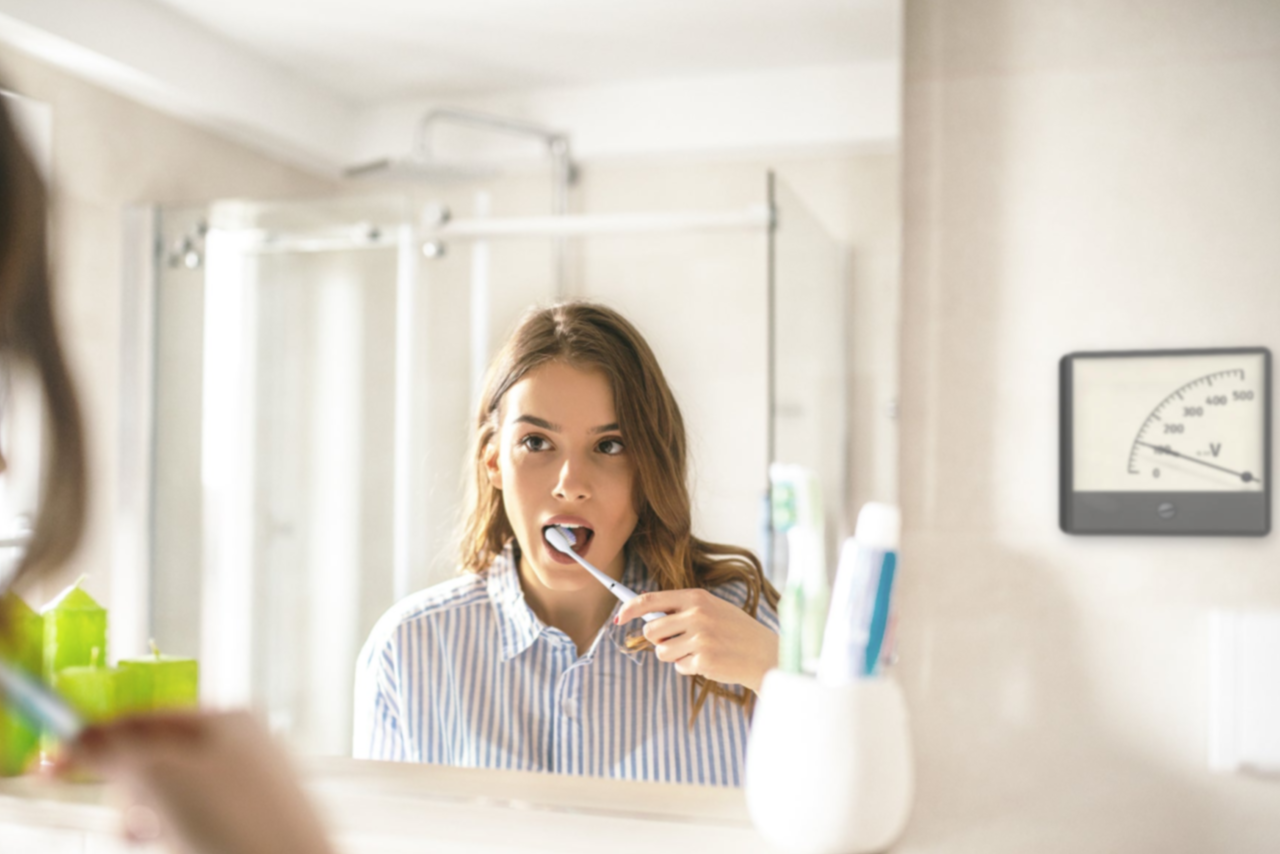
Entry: 100 V
